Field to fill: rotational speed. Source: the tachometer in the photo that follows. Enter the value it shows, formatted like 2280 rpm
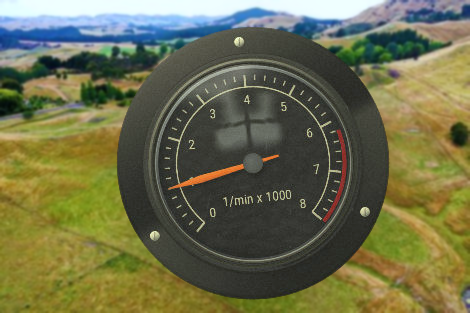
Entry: 1000 rpm
